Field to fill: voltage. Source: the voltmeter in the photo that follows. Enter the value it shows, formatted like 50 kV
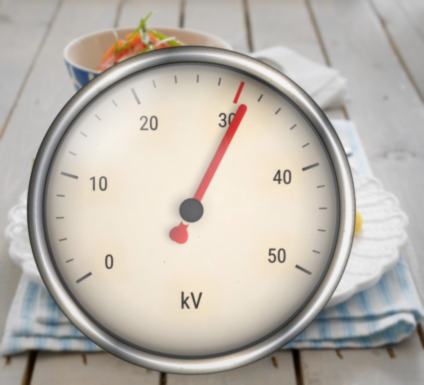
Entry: 31 kV
